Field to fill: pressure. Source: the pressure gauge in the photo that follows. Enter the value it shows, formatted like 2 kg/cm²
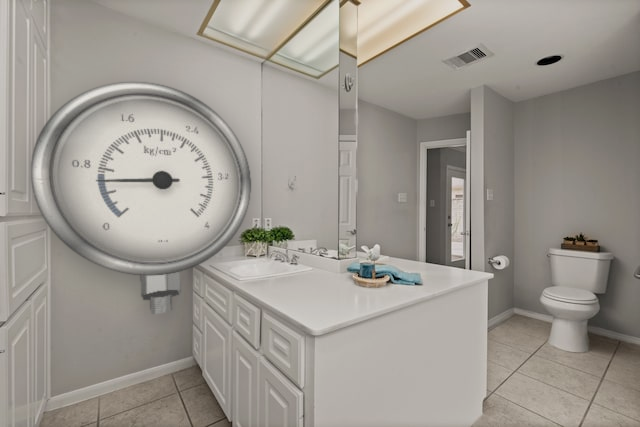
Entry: 0.6 kg/cm²
